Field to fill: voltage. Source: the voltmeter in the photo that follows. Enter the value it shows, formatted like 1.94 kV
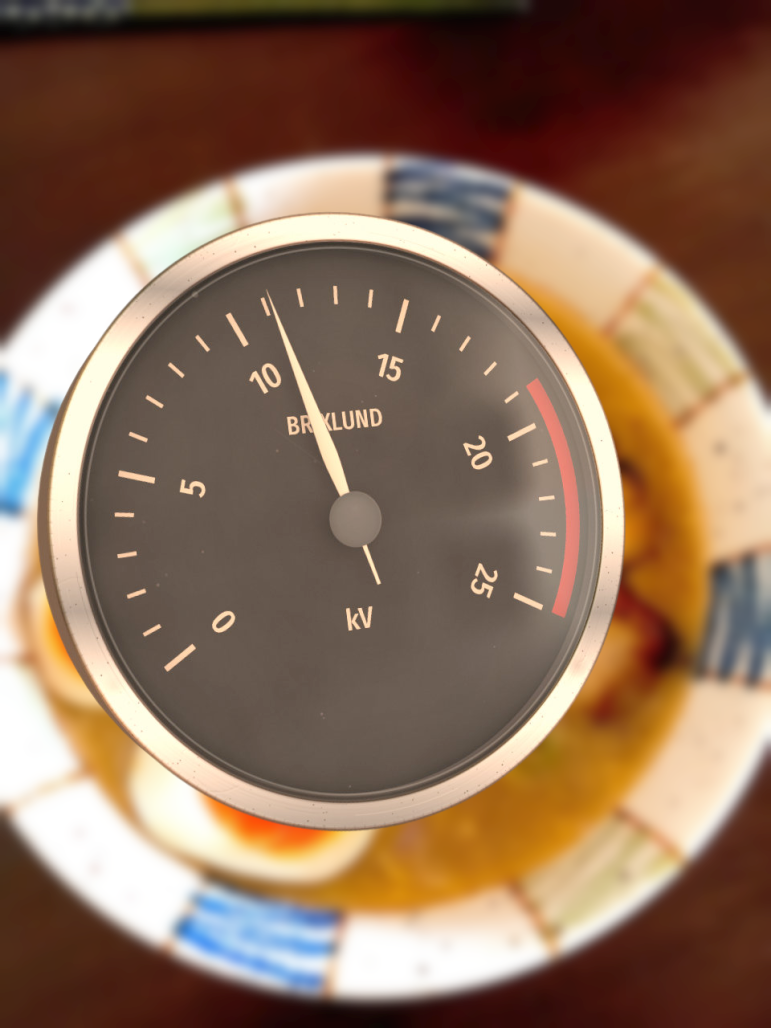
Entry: 11 kV
